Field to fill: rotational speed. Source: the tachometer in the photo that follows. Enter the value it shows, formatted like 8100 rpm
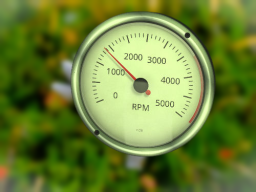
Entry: 1400 rpm
